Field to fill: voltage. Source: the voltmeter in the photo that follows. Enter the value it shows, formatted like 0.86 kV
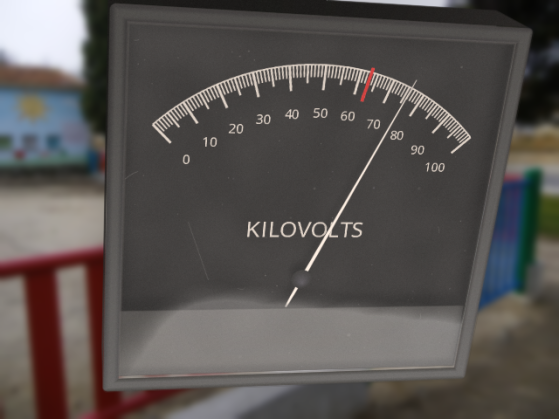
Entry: 75 kV
